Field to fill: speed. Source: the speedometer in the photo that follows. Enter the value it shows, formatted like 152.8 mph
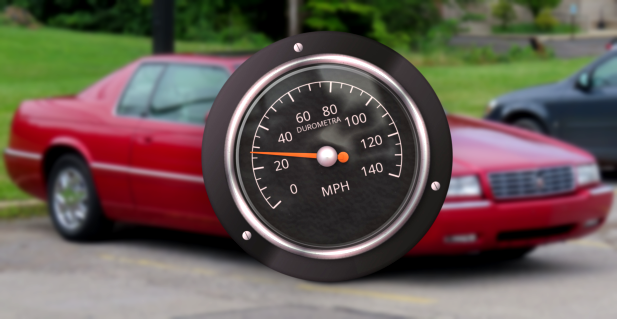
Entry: 27.5 mph
